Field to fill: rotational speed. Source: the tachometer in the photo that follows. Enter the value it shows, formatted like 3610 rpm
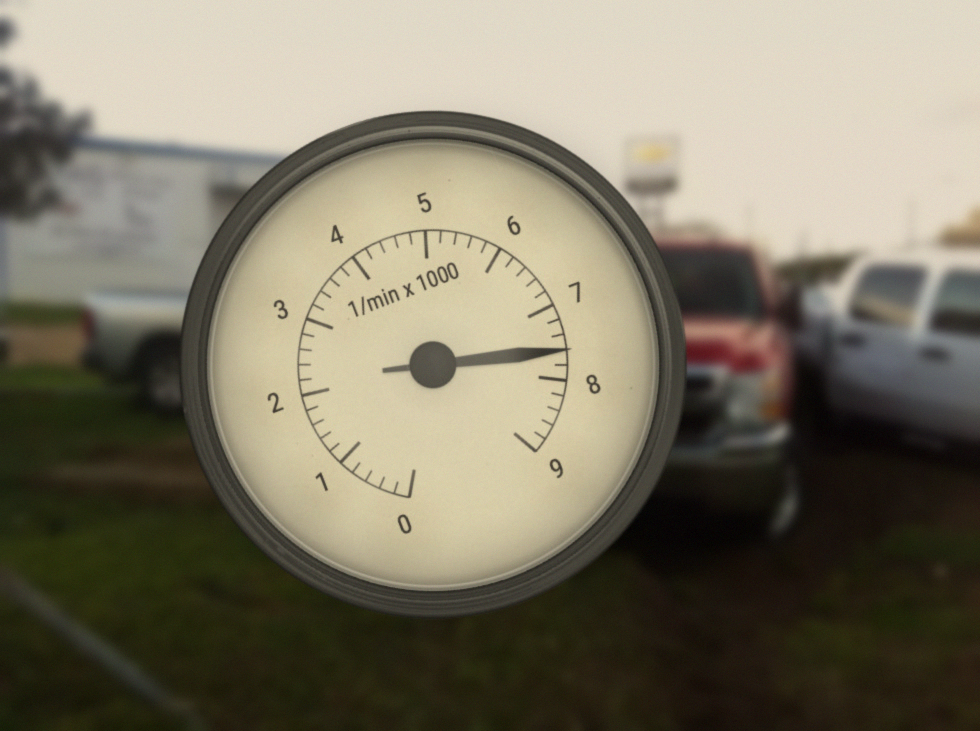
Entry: 7600 rpm
